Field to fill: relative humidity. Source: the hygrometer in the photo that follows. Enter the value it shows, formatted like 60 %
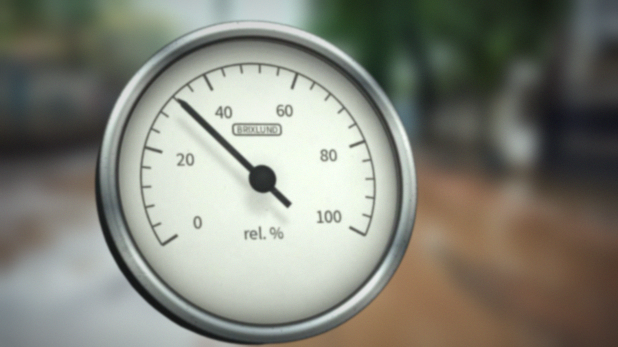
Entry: 32 %
